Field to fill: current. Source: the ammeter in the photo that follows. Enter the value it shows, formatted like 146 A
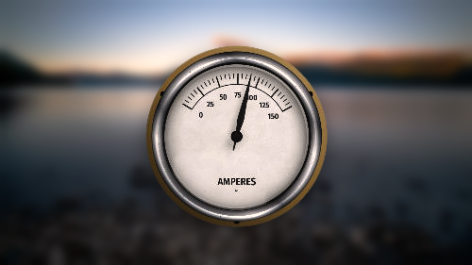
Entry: 90 A
